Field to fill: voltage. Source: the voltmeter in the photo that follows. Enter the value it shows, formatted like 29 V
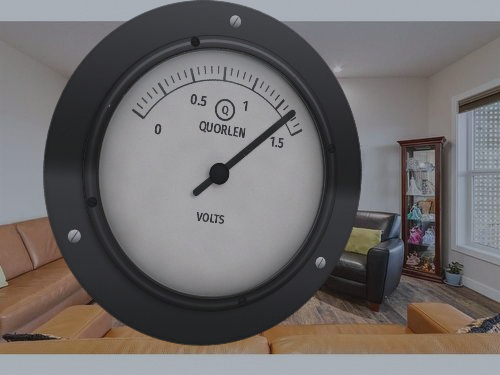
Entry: 1.35 V
